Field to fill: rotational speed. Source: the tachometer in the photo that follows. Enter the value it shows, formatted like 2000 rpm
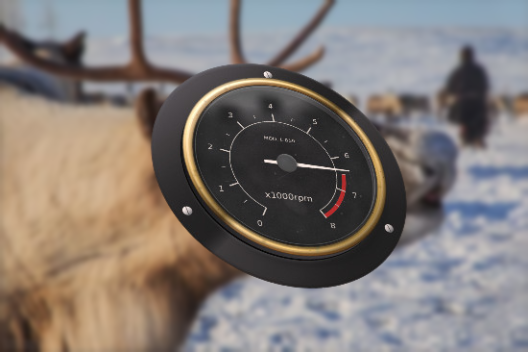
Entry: 6500 rpm
